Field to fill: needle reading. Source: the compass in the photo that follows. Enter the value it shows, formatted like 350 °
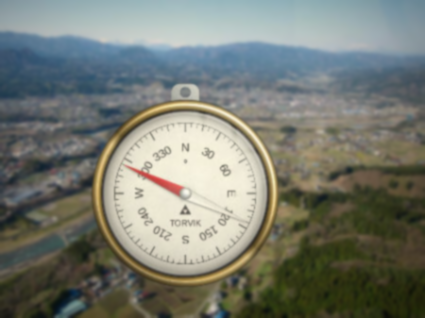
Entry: 295 °
